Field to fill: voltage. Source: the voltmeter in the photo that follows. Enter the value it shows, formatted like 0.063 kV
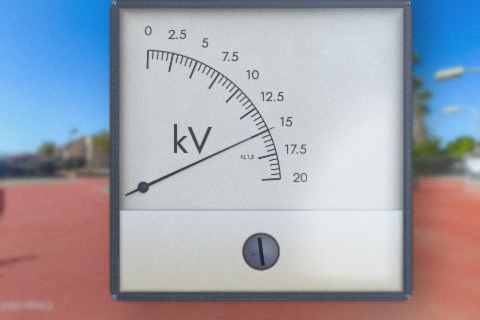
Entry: 15 kV
